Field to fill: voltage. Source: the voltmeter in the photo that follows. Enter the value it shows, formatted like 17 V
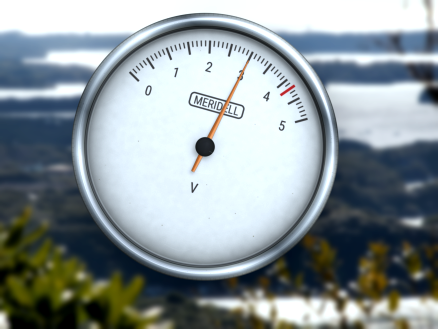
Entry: 3 V
